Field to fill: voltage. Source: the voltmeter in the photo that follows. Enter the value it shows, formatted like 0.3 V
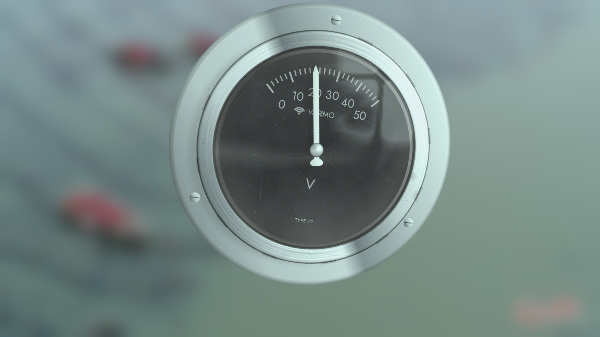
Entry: 20 V
